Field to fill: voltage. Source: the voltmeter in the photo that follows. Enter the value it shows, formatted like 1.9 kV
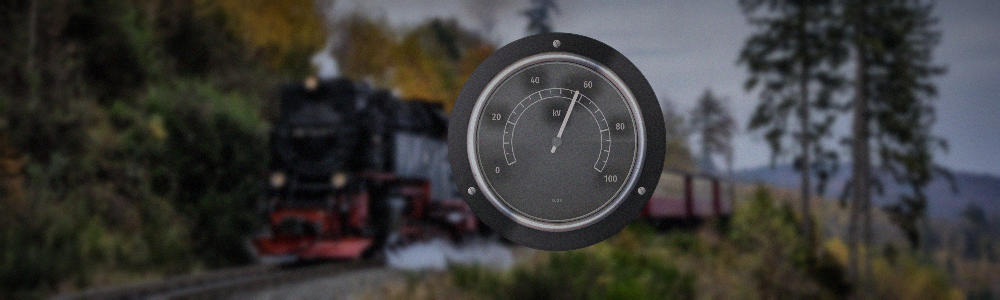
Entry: 57.5 kV
